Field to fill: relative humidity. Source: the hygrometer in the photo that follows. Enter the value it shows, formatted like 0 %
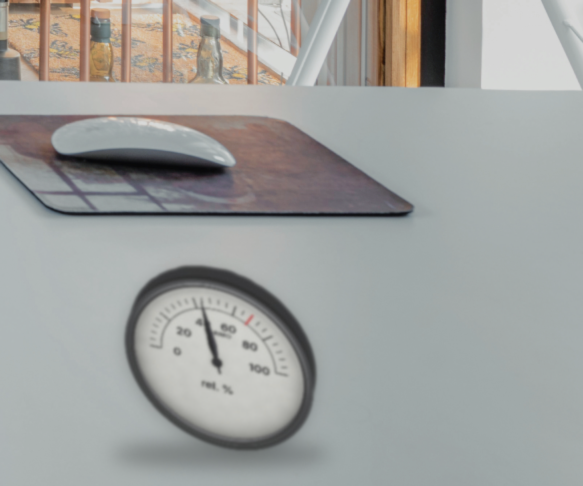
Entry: 44 %
